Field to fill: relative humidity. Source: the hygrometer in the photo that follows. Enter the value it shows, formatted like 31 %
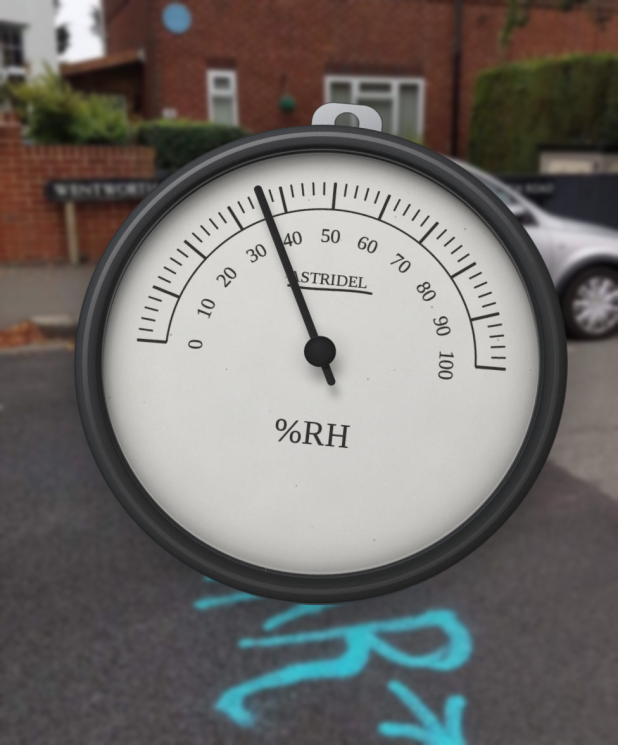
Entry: 36 %
